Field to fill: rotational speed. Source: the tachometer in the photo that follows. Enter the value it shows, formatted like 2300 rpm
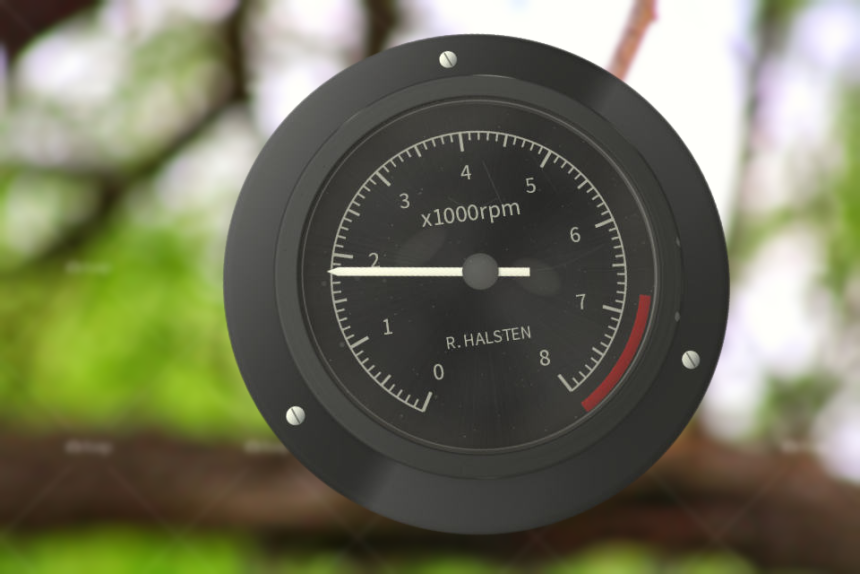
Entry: 1800 rpm
